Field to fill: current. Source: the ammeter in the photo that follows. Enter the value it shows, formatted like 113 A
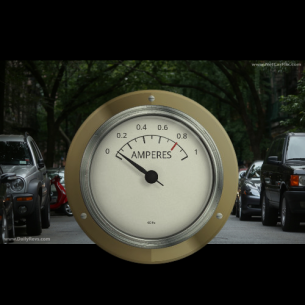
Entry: 0.05 A
